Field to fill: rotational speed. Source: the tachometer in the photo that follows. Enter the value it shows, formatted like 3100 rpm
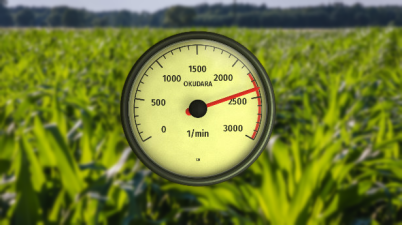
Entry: 2400 rpm
